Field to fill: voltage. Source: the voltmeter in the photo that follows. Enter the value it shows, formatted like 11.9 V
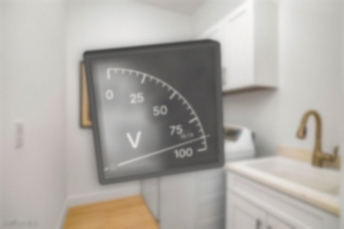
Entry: 90 V
